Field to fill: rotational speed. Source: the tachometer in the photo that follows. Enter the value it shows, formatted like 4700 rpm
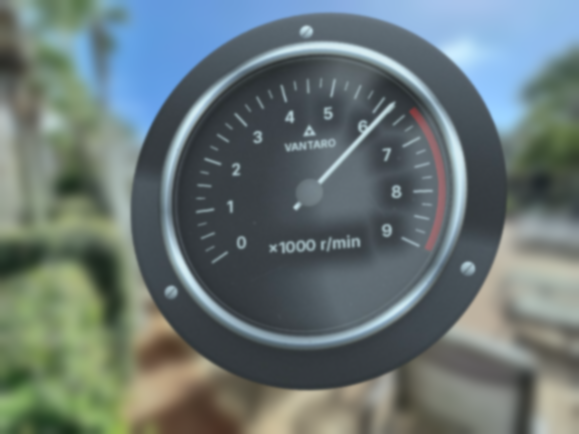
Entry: 6250 rpm
